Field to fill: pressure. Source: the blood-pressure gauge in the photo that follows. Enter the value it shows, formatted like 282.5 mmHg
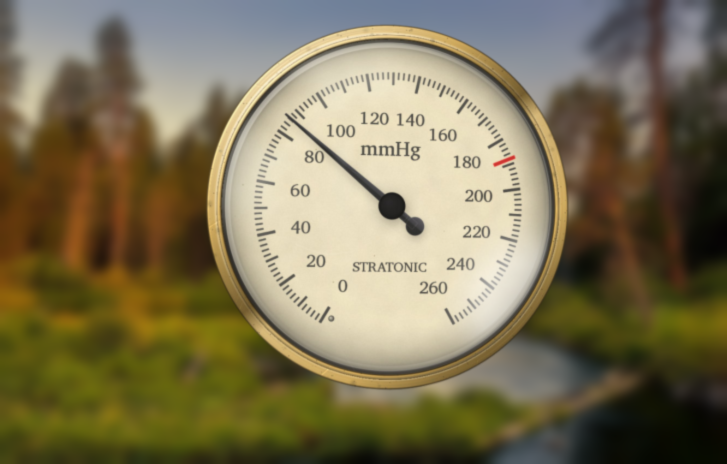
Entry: 86 mmHg
